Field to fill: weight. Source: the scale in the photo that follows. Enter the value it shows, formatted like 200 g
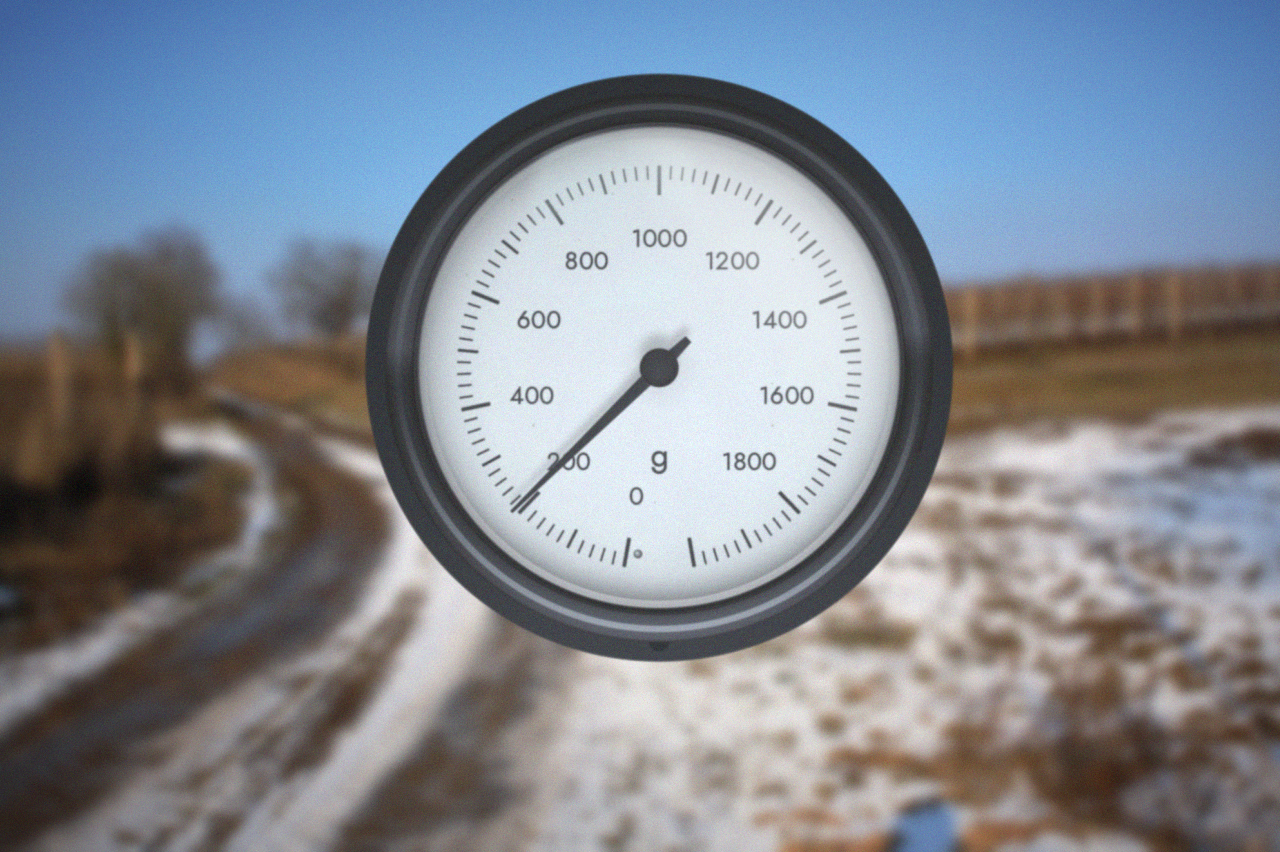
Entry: 210 g
